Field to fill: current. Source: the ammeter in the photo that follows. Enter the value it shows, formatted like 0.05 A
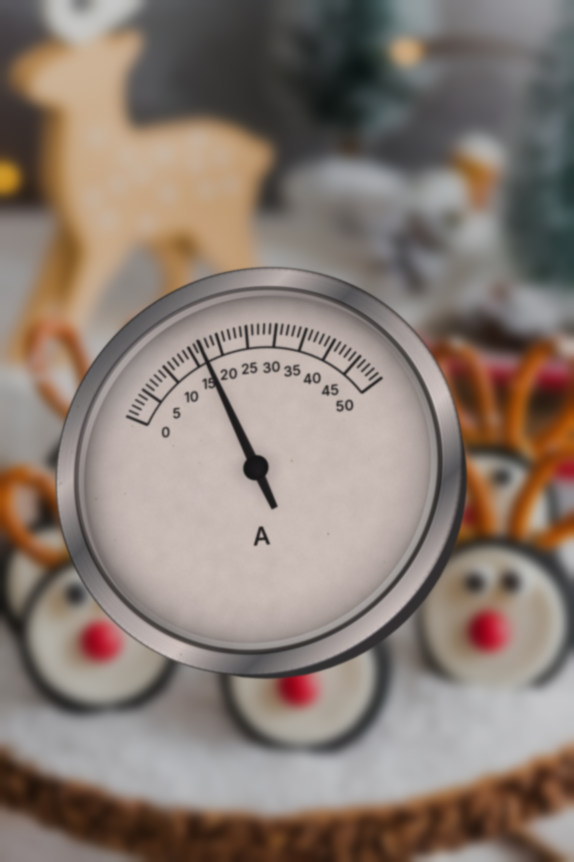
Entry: 17 A
